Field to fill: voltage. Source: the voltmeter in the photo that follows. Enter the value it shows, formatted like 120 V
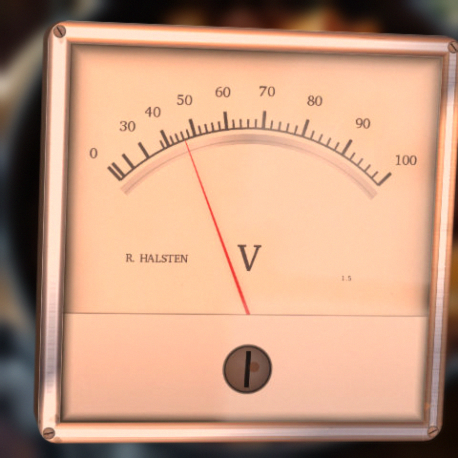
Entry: 46 V
